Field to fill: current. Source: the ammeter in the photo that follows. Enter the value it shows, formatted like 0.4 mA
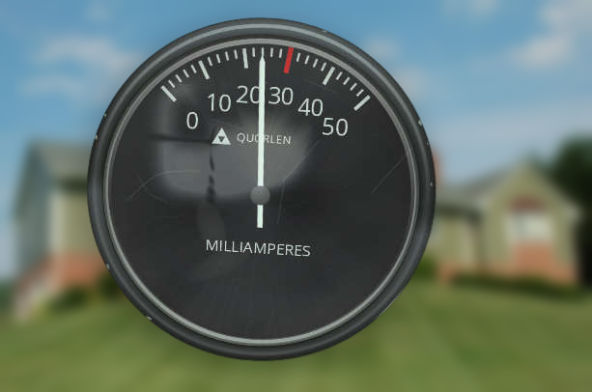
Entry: 24 mA
